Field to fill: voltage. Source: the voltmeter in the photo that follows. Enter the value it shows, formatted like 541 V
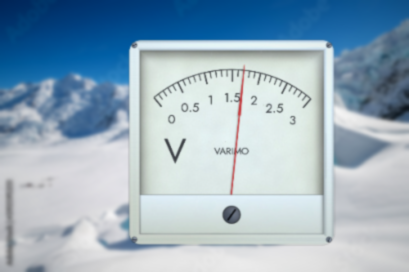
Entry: 1.7 V
